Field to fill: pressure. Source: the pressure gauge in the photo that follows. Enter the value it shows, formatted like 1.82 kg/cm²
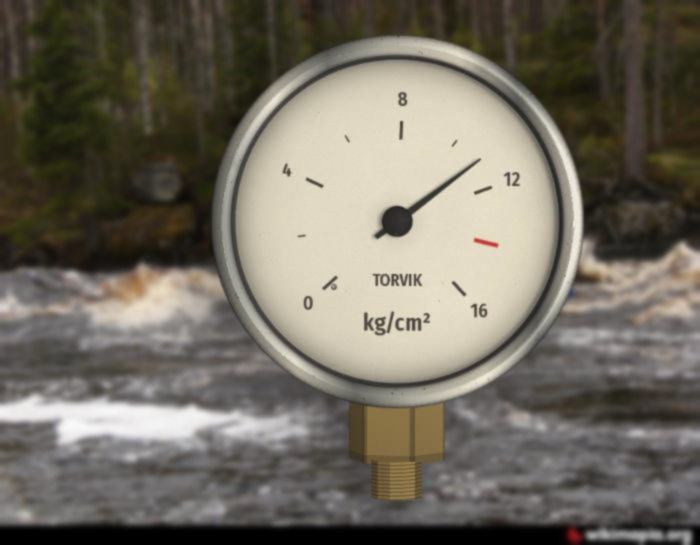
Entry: 11 kg/cm²
